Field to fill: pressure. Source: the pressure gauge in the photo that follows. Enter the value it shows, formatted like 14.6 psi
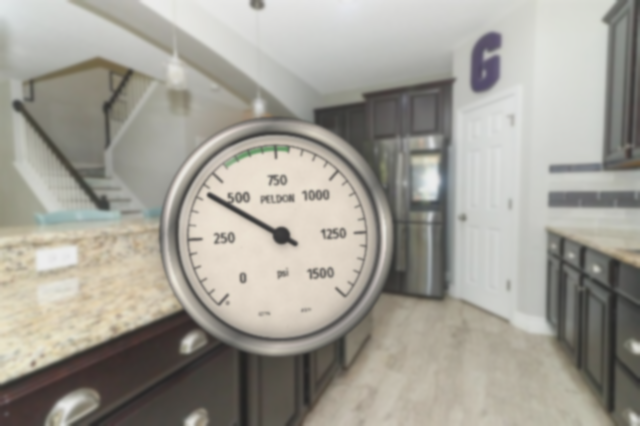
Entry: 425 psi
